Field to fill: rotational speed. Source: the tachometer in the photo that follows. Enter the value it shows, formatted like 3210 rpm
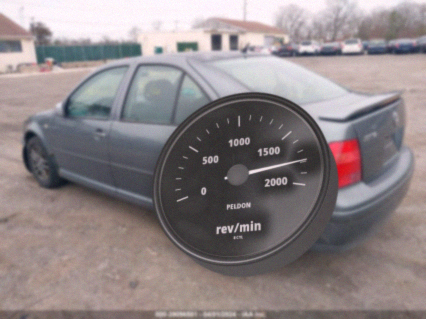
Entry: 1800 rpm
